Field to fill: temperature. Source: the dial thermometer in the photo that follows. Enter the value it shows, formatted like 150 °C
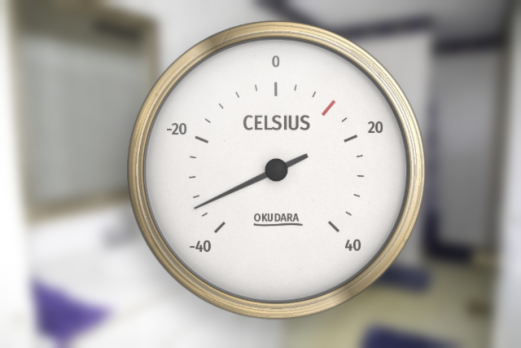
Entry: -34 °C
